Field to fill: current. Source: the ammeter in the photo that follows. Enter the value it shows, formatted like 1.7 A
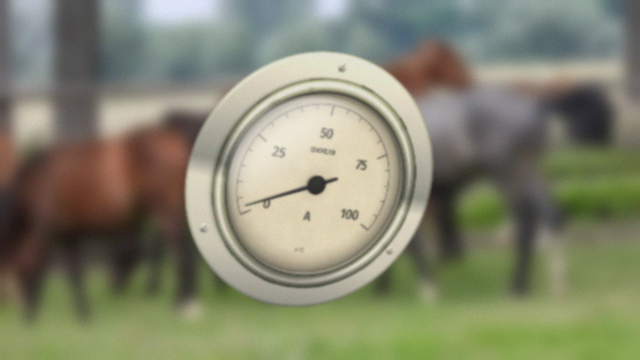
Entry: 2.5 A
